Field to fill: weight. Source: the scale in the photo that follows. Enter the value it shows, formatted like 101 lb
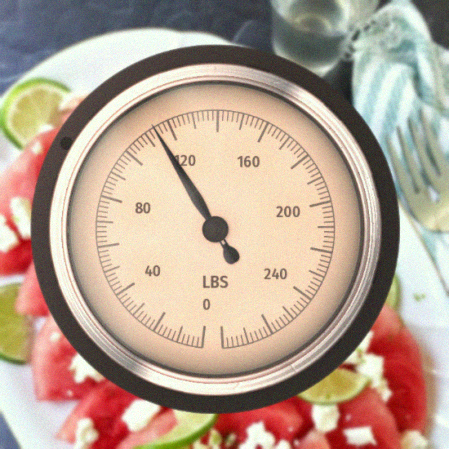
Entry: 114 lb
